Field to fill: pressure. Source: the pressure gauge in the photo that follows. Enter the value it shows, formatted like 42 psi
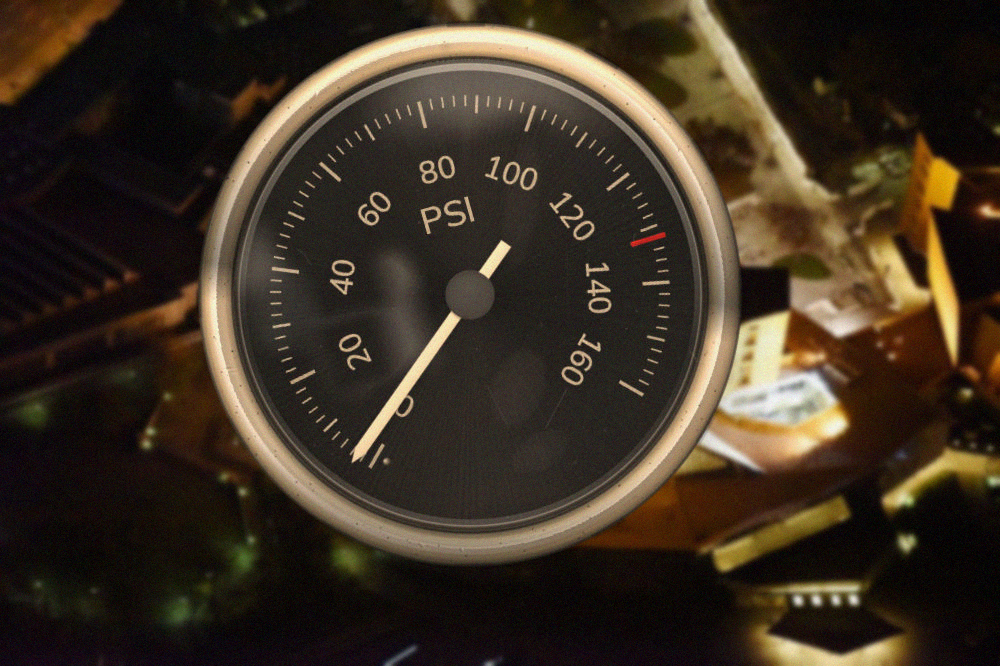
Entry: 3 psi
